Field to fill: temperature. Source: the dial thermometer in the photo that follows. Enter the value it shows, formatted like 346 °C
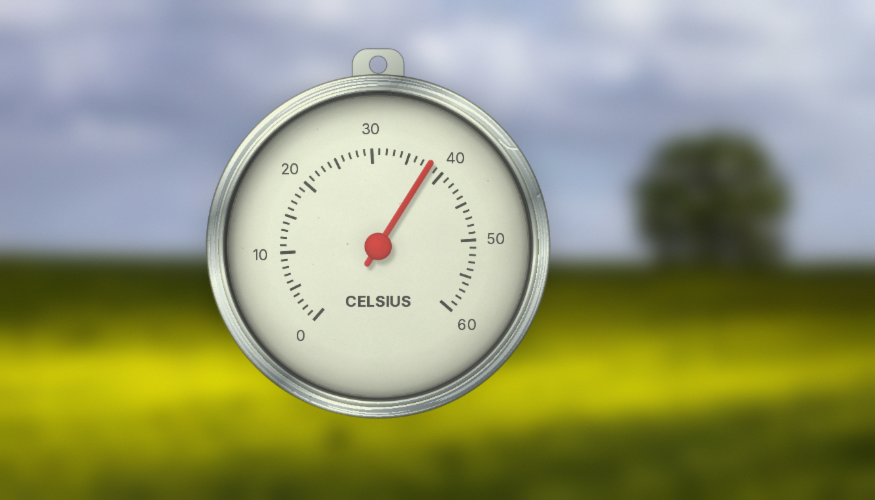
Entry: 38 °C
